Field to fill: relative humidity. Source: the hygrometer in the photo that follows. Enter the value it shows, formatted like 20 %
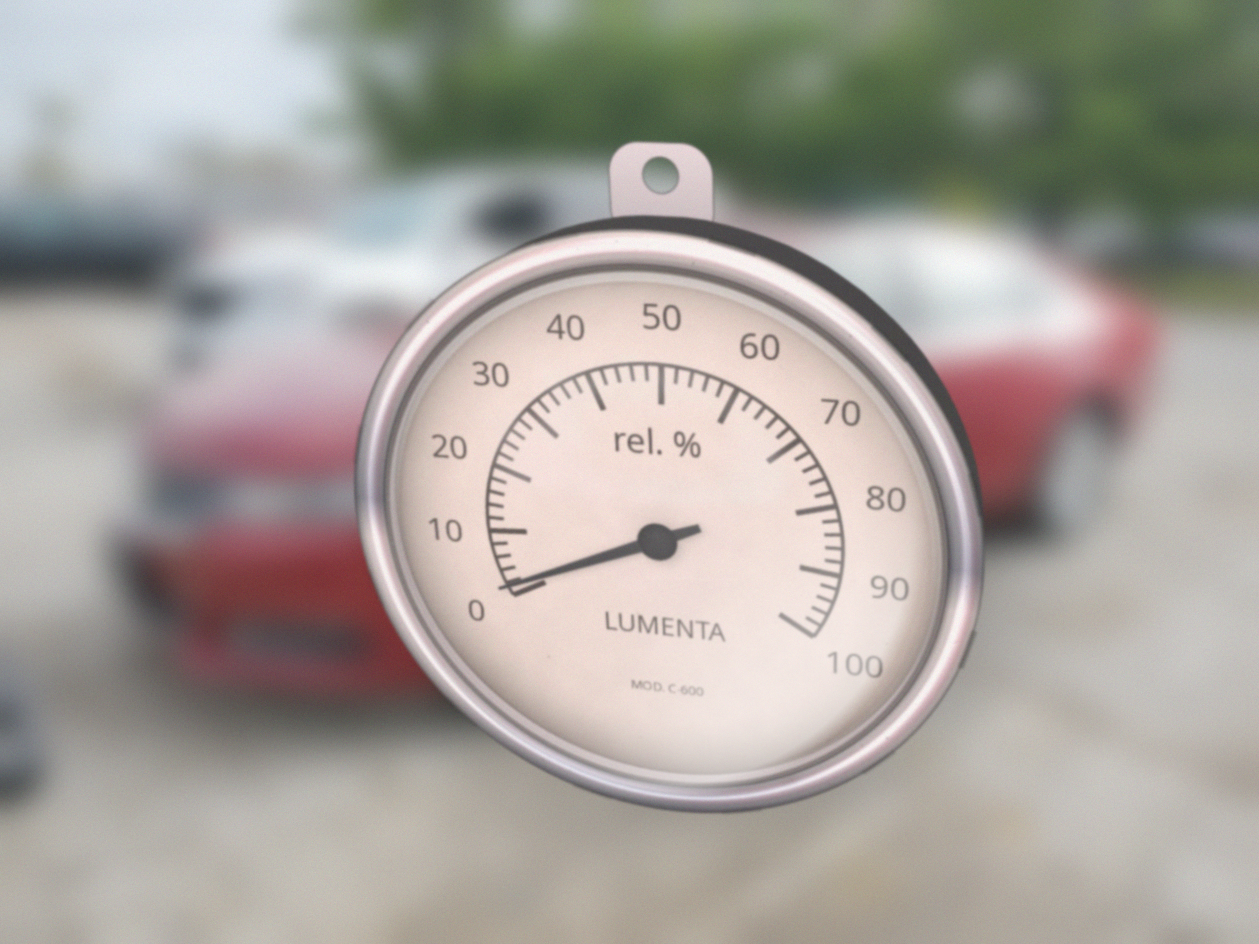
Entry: 2 %
